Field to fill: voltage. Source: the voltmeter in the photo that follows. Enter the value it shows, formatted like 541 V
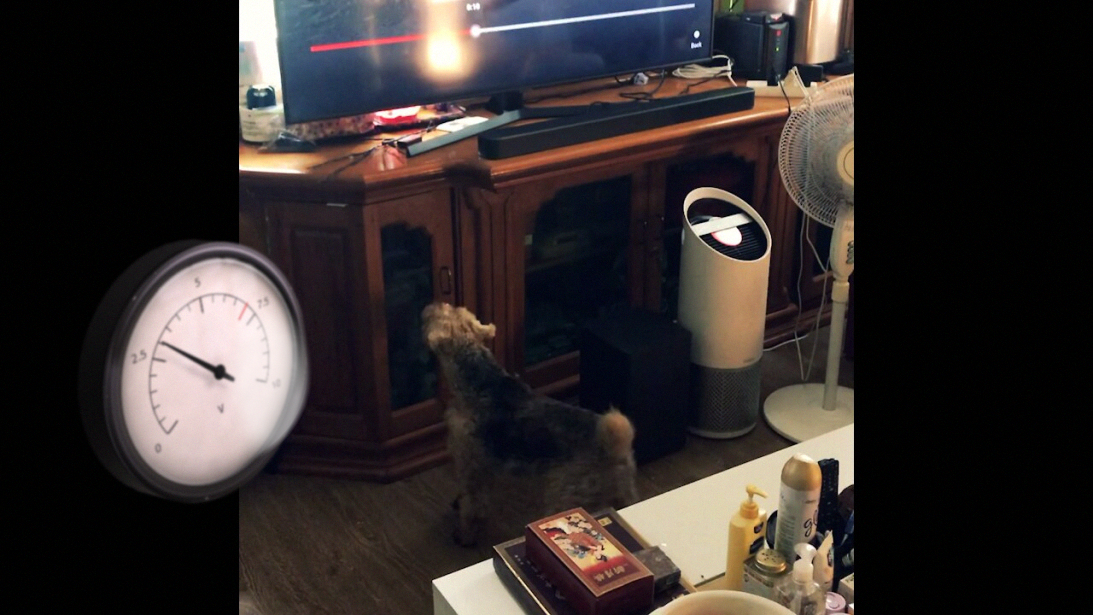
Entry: 3 V
